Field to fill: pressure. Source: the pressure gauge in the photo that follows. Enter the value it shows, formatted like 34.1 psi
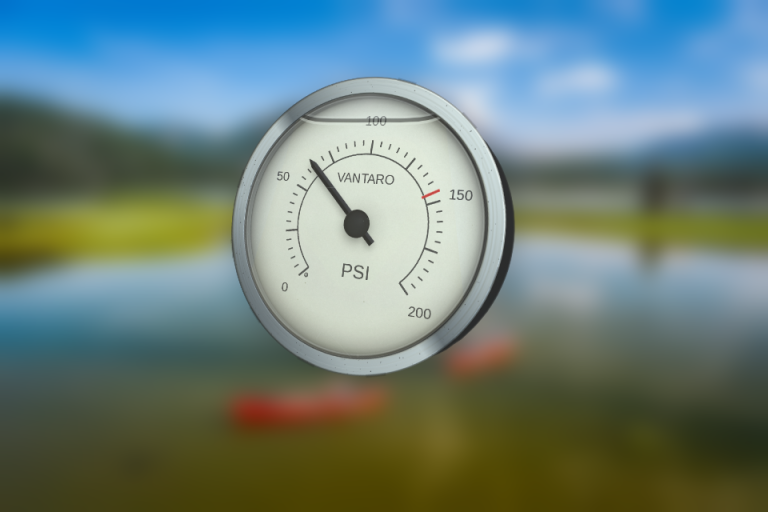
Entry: 65 psi
